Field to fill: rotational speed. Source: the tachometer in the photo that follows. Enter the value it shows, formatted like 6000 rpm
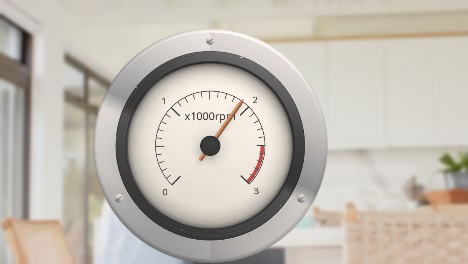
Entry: 1900 rpm
